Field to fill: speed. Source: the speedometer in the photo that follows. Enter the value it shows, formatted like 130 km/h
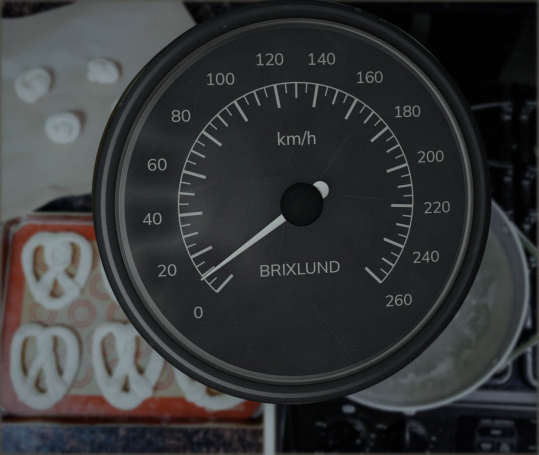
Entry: 10 km/h
